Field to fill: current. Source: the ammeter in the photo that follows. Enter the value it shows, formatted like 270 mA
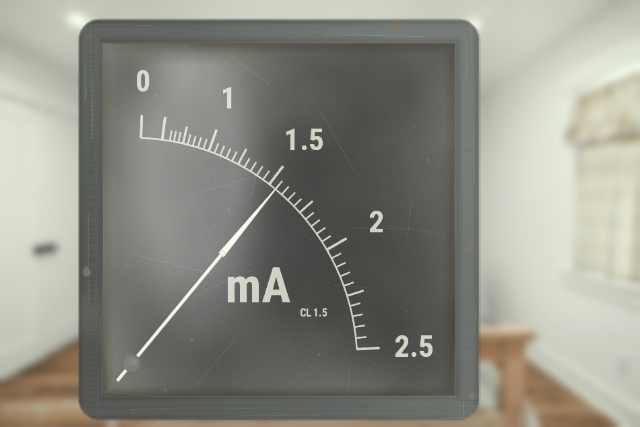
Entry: 1.55 mA
